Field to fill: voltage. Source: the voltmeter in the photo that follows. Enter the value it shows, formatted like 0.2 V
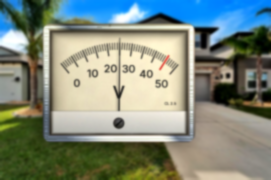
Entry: 25 V
